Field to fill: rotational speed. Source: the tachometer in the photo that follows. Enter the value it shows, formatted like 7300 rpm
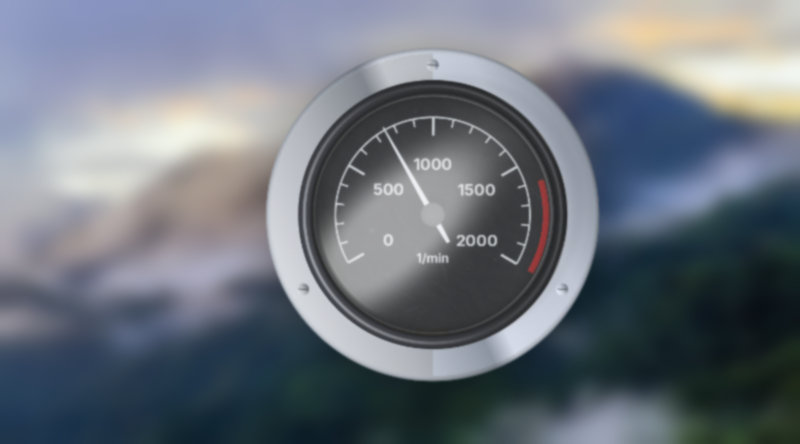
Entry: 750 rpm
